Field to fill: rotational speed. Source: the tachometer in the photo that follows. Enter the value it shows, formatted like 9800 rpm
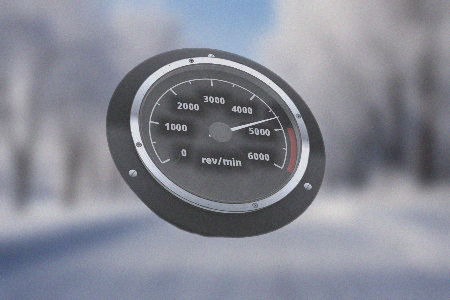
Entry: 4750 rpm
